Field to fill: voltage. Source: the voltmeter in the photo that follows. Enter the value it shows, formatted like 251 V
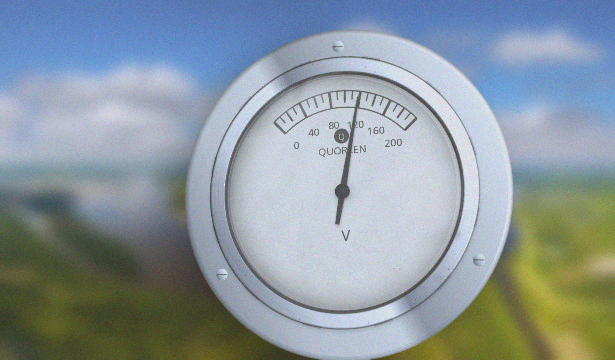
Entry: 120 V
